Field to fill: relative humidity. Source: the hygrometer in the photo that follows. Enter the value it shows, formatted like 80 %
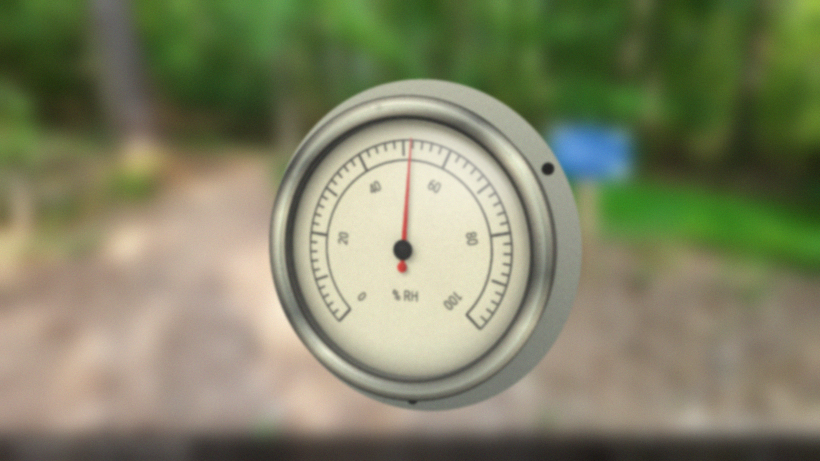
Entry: 52 %
